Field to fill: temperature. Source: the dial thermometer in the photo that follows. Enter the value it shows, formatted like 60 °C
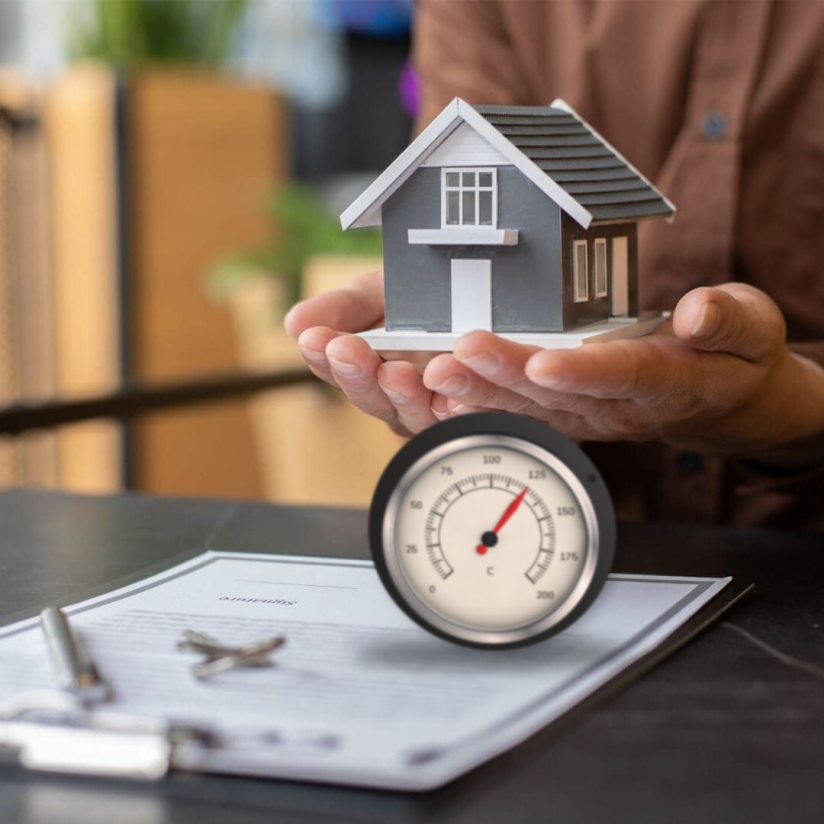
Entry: 125 °C
